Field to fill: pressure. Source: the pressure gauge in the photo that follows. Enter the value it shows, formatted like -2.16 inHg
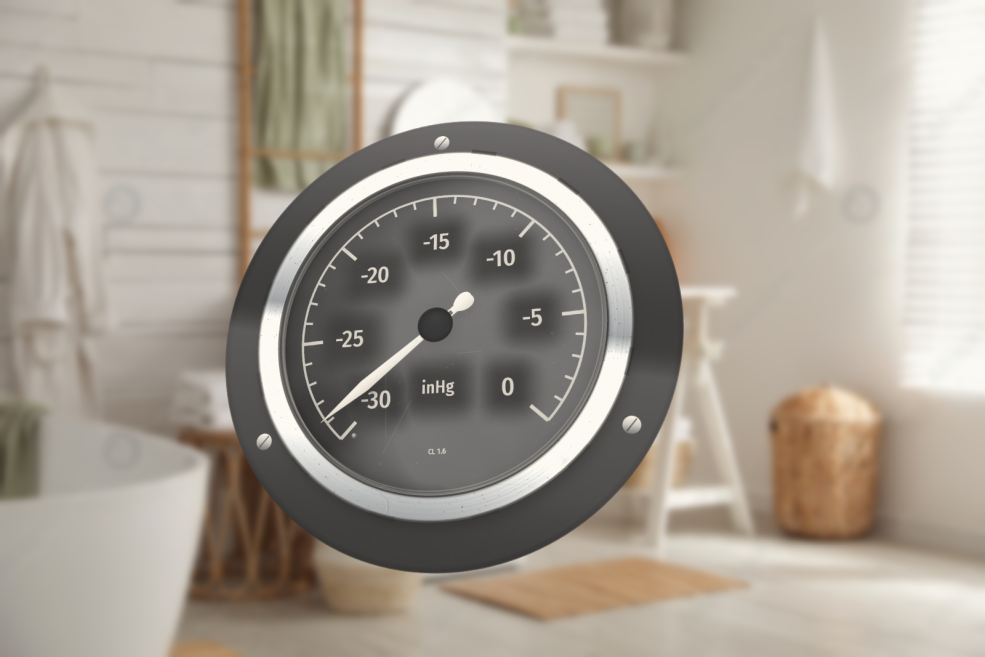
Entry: -29 inHg
